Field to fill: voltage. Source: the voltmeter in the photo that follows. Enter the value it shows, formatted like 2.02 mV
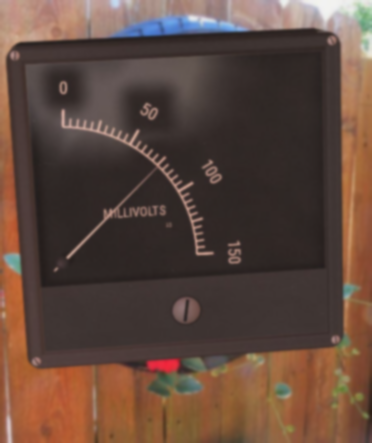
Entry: 75 mV
